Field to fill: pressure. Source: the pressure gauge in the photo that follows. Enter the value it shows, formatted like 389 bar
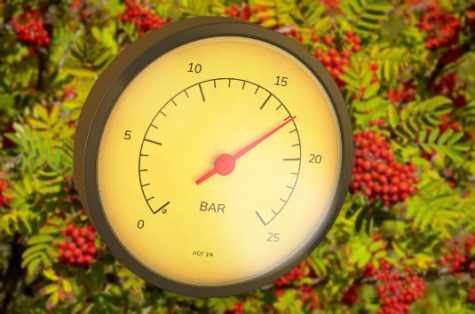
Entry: 17 bar
